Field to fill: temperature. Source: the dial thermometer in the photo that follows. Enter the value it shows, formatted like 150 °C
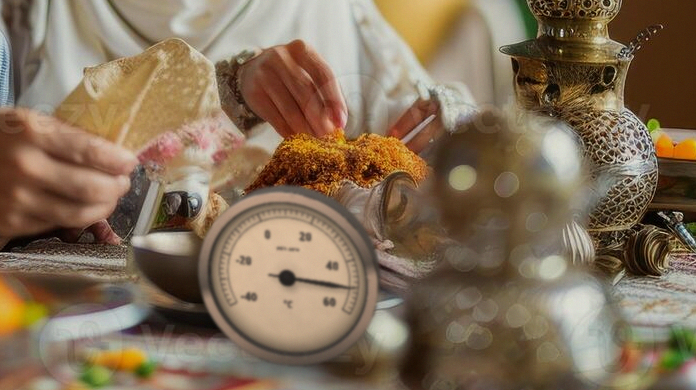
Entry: 50 °C
